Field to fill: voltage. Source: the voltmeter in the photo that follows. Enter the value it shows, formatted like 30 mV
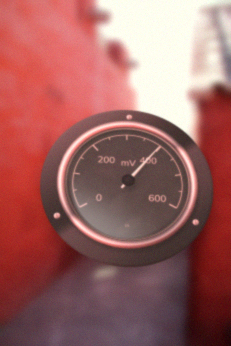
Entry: 400 mV
